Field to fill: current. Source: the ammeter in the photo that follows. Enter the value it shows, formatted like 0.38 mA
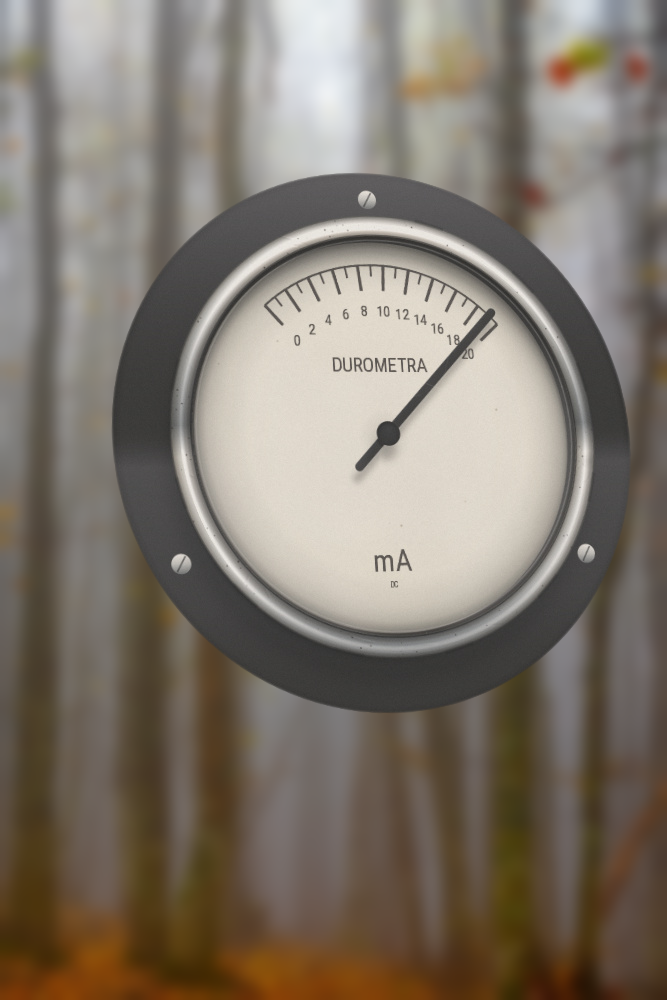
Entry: 19 mA
